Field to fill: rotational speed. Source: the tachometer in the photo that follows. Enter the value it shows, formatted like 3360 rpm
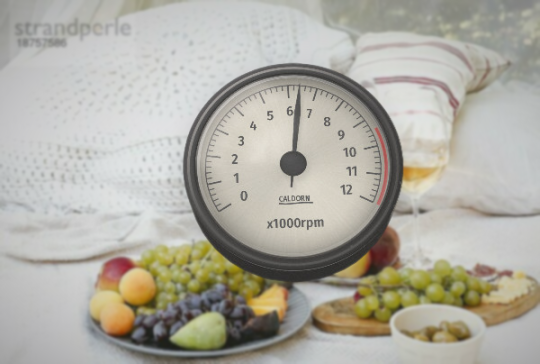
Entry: 6400 rpm
